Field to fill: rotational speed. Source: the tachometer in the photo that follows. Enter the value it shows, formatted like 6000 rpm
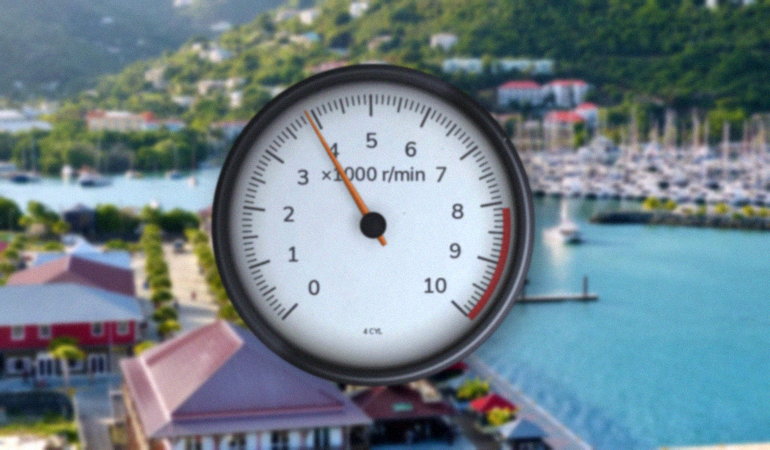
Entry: 3900 rpm
